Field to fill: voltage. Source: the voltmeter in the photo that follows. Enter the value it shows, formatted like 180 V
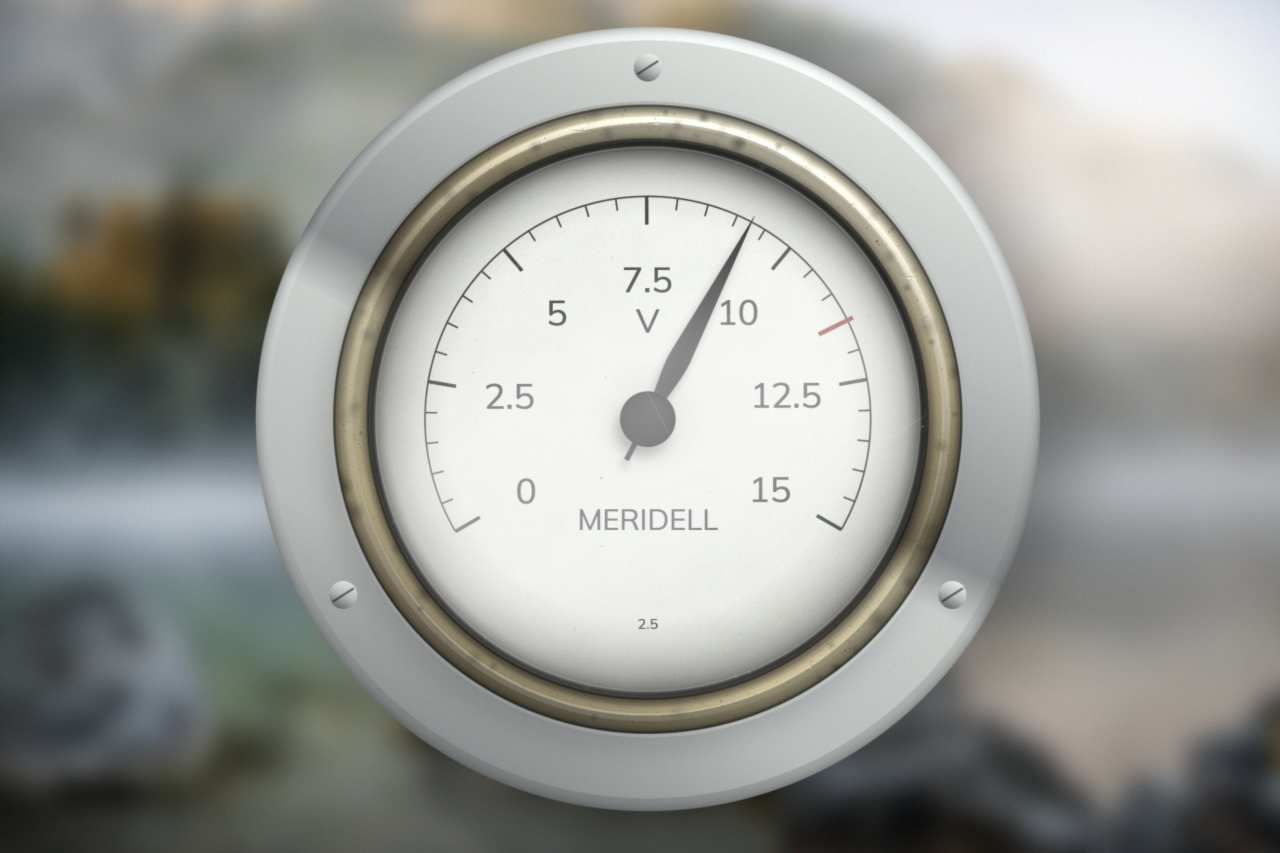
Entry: 9.25 V
